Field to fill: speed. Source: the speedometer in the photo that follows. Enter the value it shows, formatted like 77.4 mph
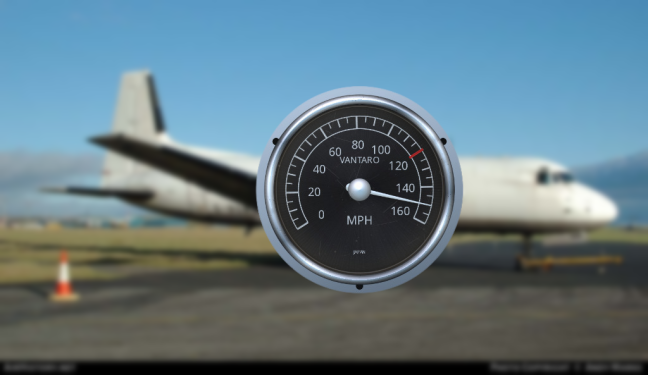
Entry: 150 mph
